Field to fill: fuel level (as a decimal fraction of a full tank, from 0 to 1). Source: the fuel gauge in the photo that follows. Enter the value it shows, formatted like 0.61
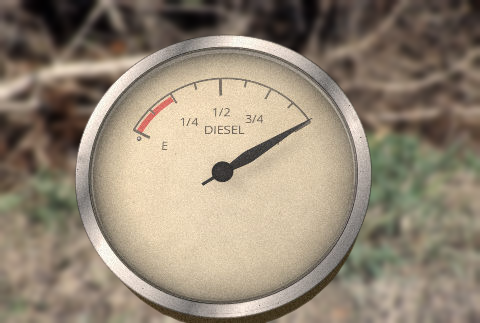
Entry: 1
